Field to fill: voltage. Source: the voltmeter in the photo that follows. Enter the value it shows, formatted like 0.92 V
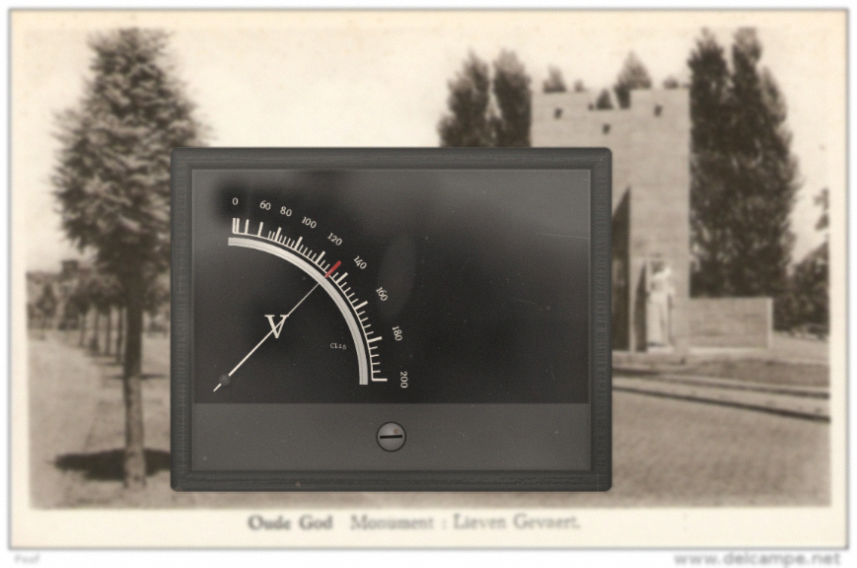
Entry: 132 V
